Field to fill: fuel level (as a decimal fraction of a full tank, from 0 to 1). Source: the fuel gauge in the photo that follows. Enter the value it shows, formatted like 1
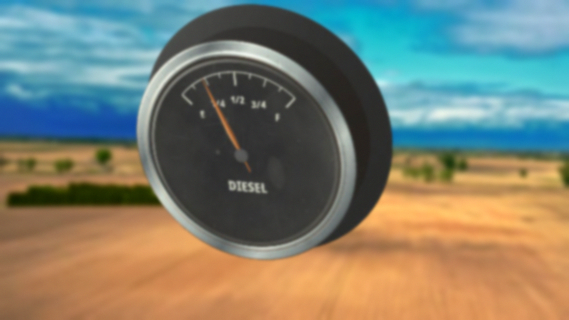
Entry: 0.25
